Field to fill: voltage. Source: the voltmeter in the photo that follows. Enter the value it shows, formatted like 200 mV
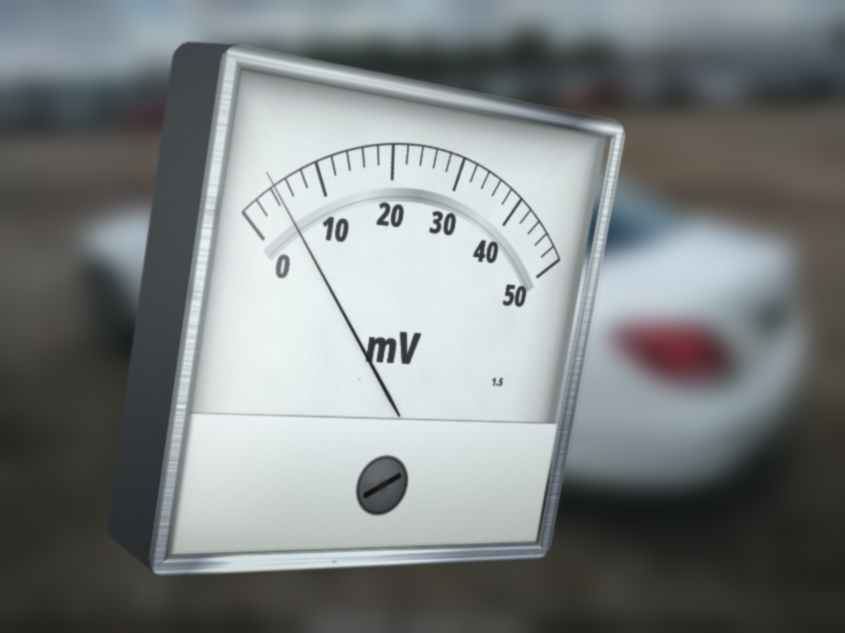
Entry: 4 mV
